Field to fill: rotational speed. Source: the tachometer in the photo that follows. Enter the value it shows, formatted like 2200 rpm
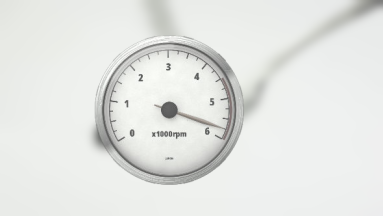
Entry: 5750 rpm
